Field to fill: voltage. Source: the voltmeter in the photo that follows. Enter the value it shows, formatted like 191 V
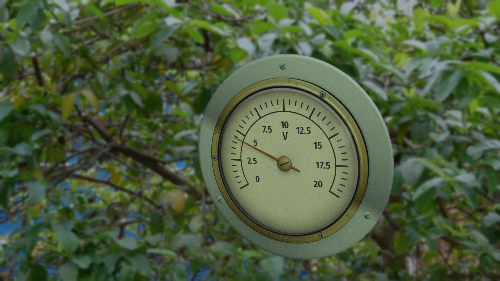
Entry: 4.5 V
